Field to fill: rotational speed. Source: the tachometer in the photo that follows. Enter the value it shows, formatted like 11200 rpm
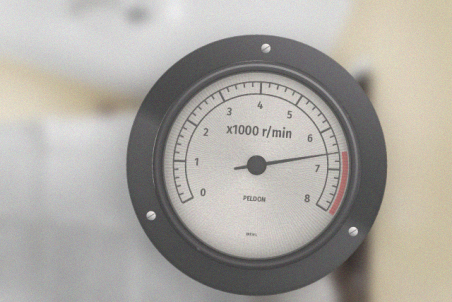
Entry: 6600 rpm
